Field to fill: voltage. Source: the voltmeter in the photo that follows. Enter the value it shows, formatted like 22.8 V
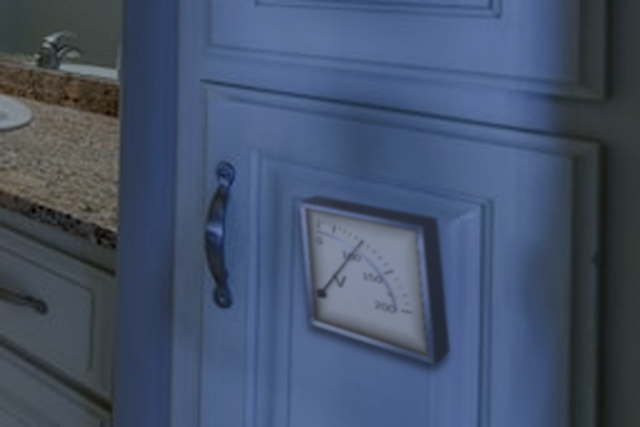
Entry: 100 V
